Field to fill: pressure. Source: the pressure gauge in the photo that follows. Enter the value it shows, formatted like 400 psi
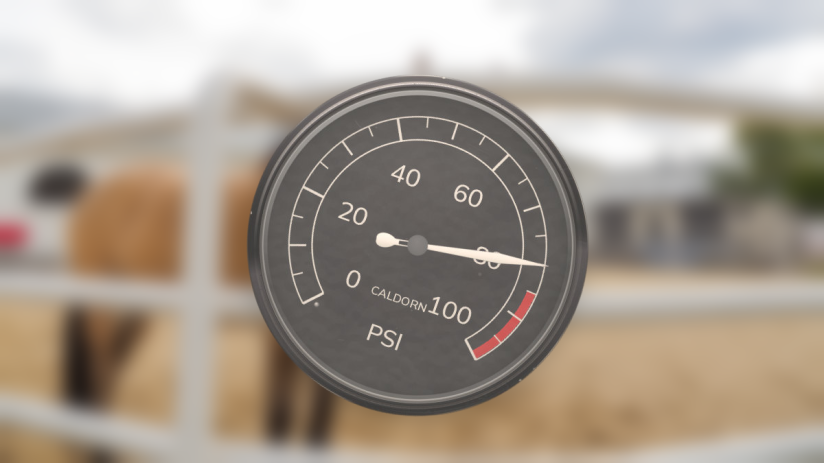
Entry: 80 psi
